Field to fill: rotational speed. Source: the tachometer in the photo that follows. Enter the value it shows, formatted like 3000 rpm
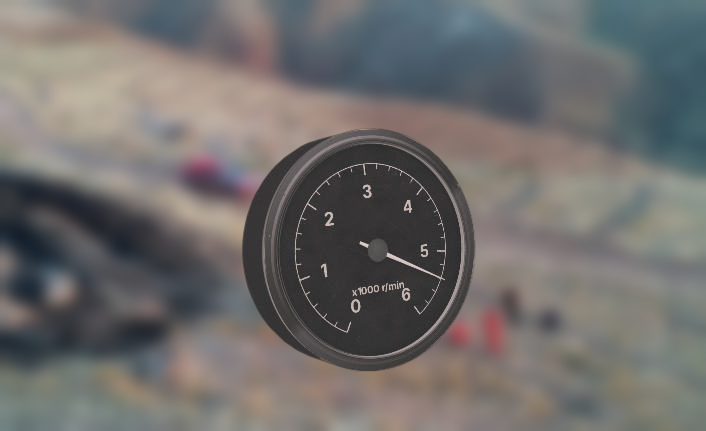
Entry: 5400 rpm
